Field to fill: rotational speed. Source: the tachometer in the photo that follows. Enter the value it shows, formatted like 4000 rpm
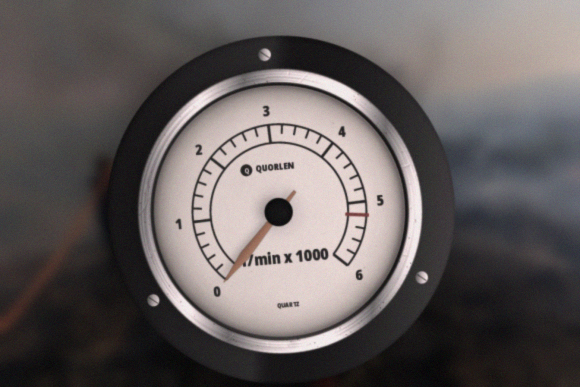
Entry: 0 rpm
